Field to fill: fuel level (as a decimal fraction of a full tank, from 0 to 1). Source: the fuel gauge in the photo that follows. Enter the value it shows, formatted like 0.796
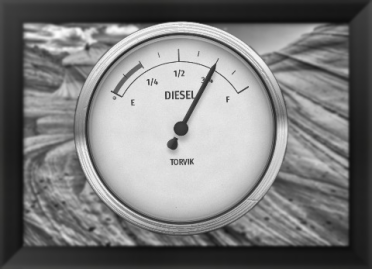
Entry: 0.75
